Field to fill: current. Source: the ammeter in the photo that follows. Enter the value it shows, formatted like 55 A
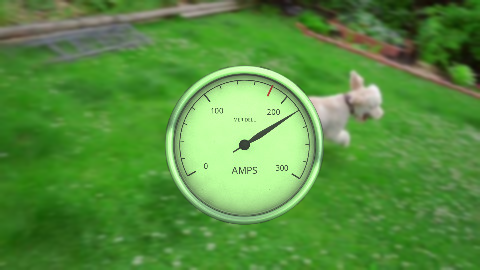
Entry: 220 A
